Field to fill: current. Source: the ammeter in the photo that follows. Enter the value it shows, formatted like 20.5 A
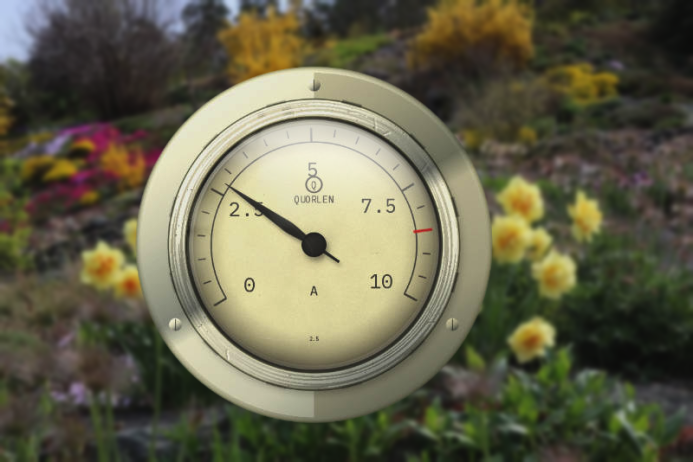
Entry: 2.75 A
